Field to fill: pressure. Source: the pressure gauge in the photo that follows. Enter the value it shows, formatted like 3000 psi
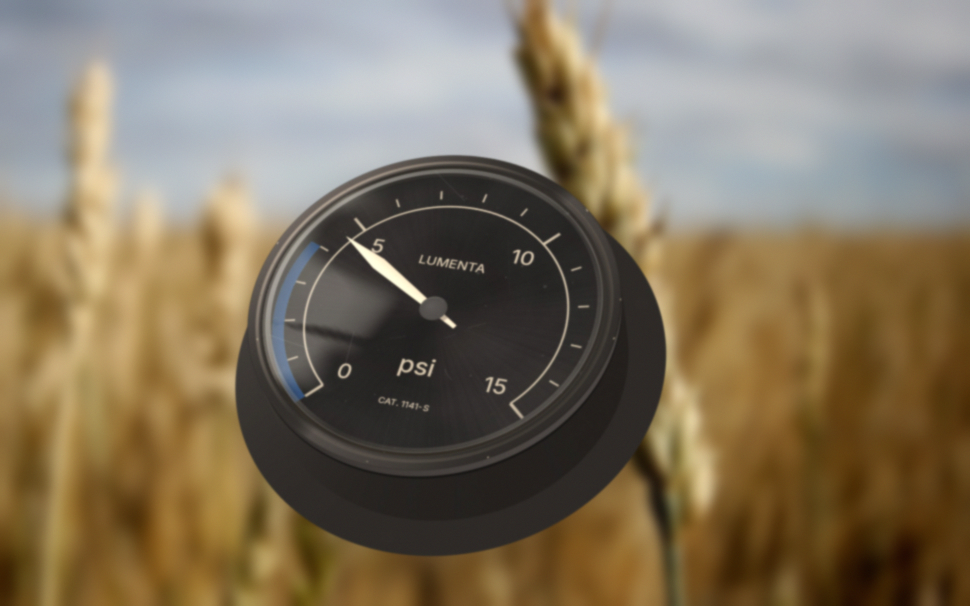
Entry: 4.5 psi
